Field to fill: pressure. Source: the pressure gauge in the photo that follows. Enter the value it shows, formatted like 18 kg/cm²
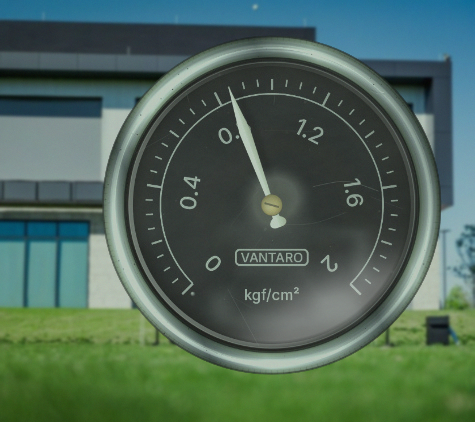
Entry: 0.85 kg/cm²
